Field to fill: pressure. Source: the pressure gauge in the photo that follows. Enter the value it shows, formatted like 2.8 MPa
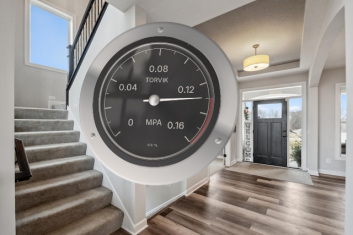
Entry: 0.13 MPa
